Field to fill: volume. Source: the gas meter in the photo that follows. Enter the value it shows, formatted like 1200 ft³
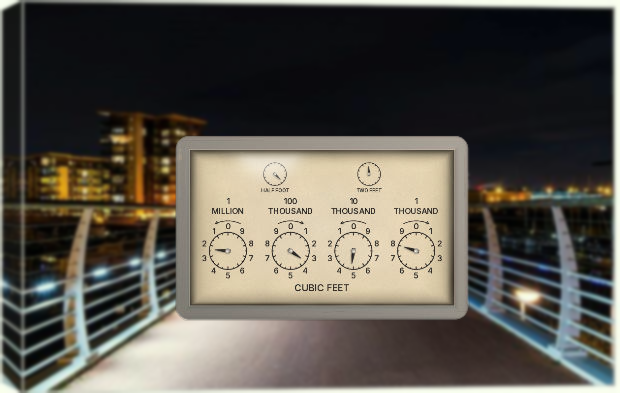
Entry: 234800 ft³
